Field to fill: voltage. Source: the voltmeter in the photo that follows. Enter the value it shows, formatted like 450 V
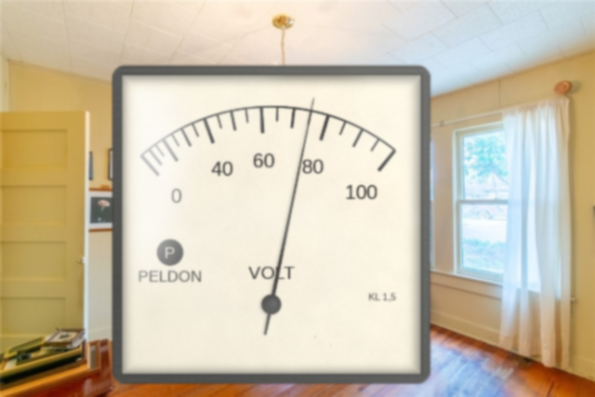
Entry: 75 V
